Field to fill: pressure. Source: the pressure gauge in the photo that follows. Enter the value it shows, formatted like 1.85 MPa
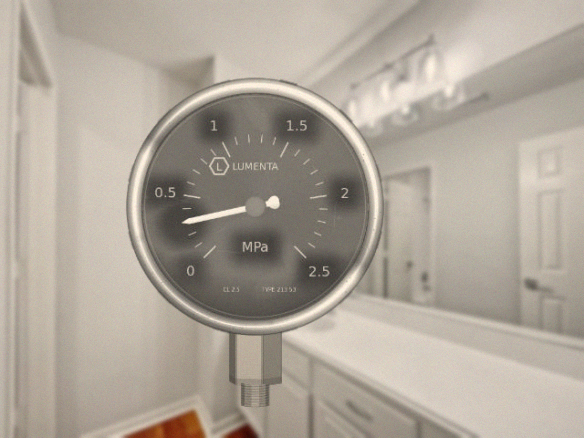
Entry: 0.3 MPa
